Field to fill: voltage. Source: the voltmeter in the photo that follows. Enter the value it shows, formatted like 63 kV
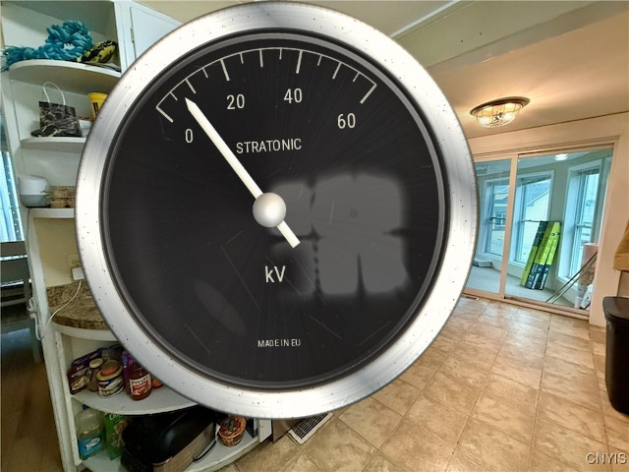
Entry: 7.5 kV
